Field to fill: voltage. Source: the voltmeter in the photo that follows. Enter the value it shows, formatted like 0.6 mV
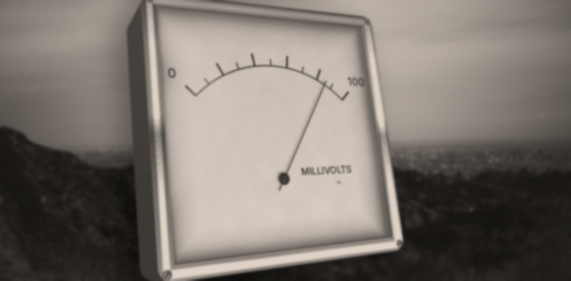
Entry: 85 mV
